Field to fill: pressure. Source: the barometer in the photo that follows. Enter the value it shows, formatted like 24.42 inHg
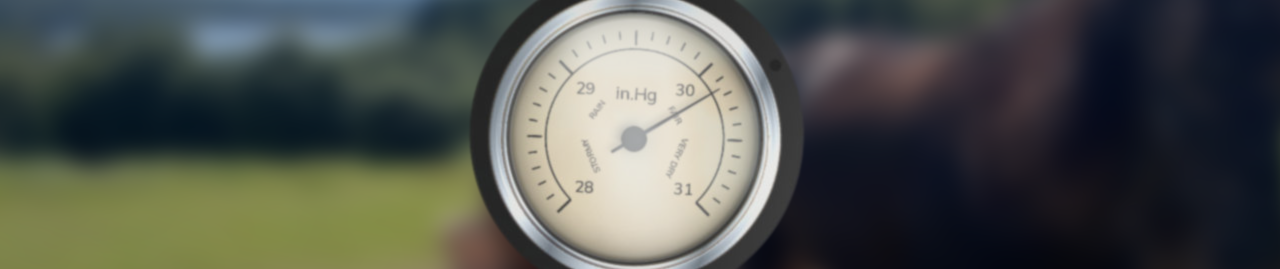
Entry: 30.15 inHg
